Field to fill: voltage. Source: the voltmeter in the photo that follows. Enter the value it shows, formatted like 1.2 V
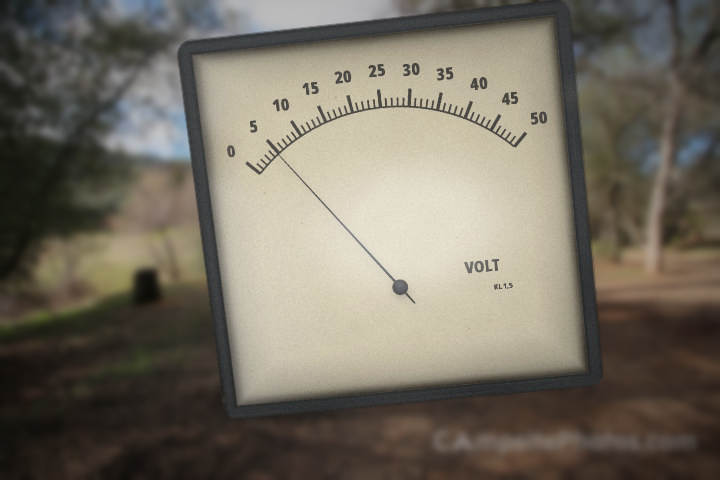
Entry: 5 V
